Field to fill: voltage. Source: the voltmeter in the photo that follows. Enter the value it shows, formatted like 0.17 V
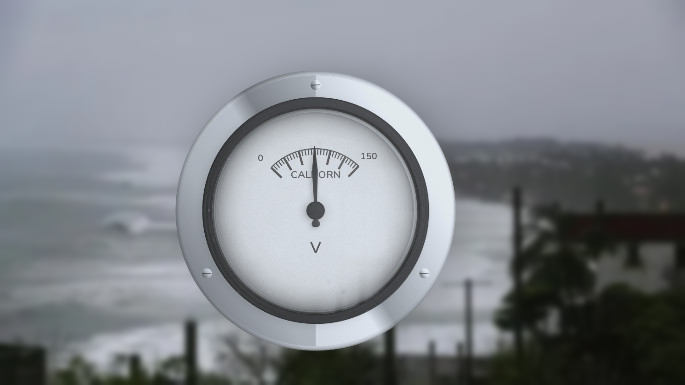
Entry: 75 V
